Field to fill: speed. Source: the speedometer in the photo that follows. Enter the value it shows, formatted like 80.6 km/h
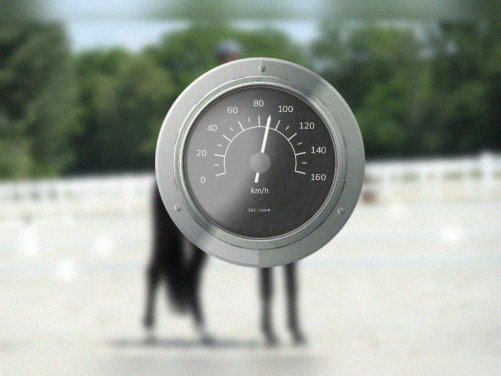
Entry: 90 km/h
